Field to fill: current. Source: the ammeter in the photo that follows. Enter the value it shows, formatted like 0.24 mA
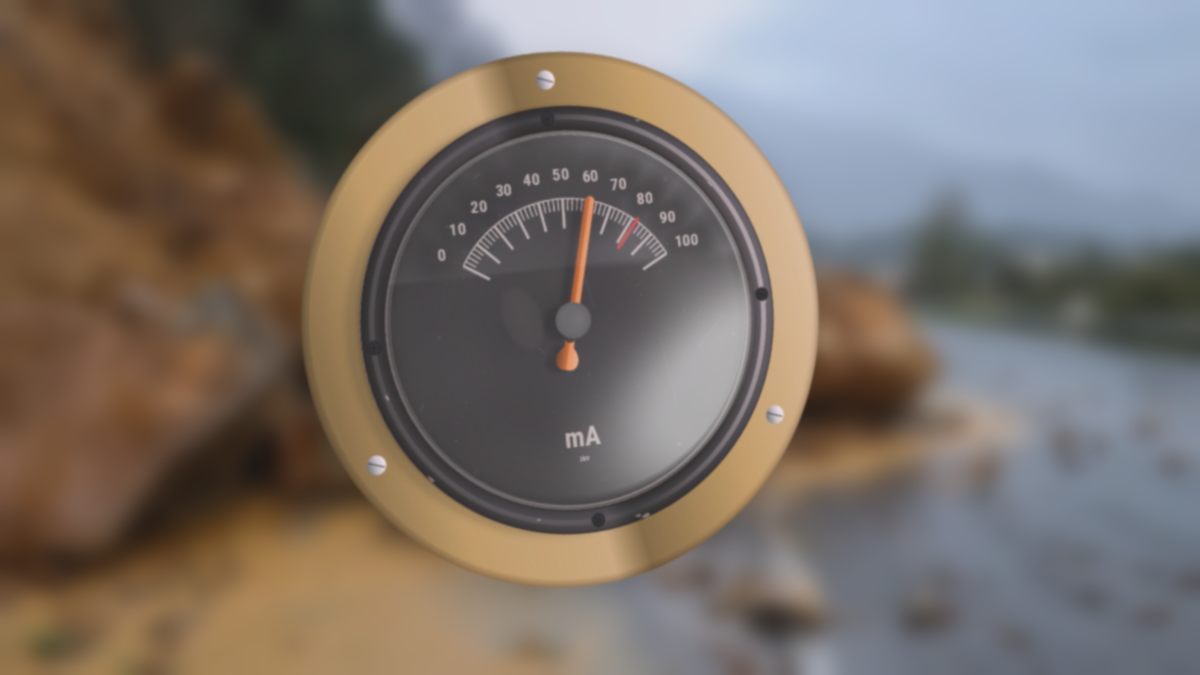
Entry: 60 mA
